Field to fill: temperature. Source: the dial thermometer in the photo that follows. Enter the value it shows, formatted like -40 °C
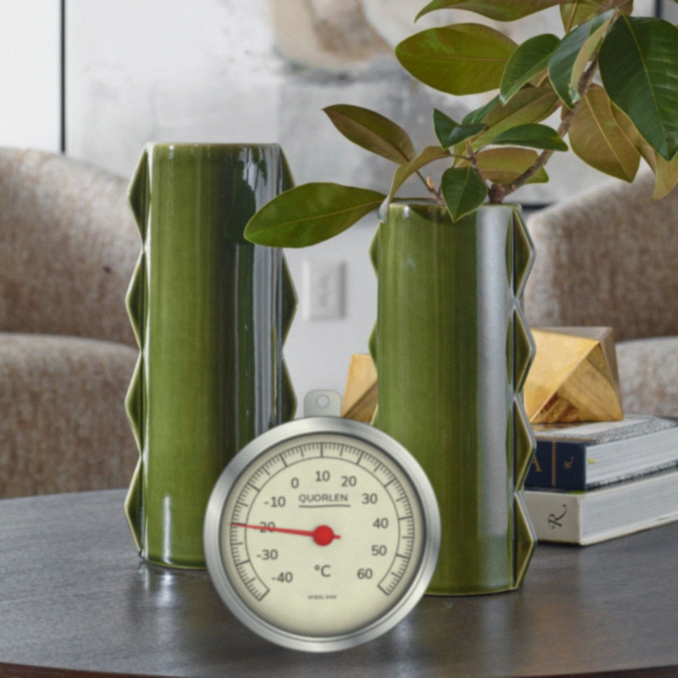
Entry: -20 °C
